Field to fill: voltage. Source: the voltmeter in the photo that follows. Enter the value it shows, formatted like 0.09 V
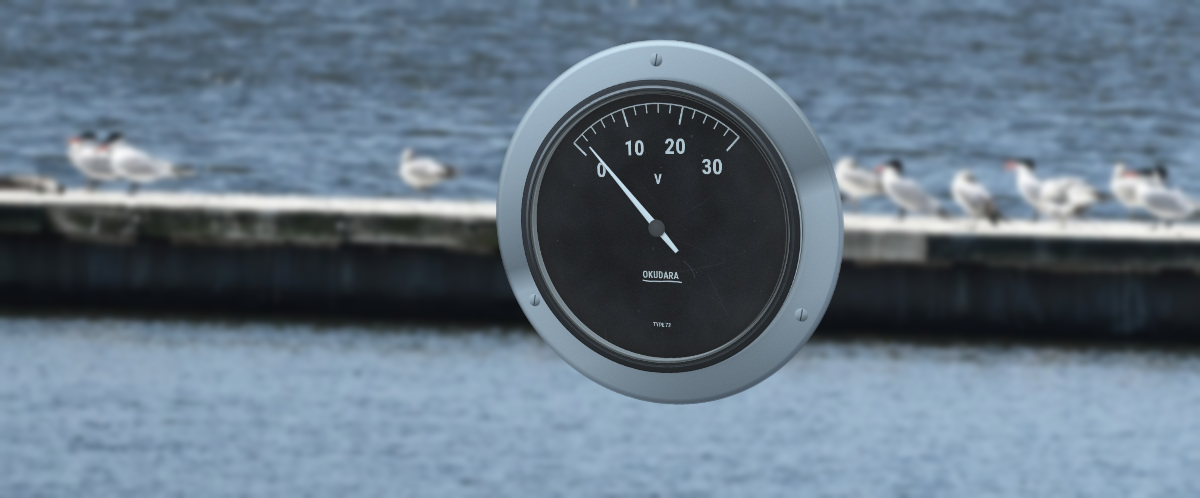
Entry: 2 V
